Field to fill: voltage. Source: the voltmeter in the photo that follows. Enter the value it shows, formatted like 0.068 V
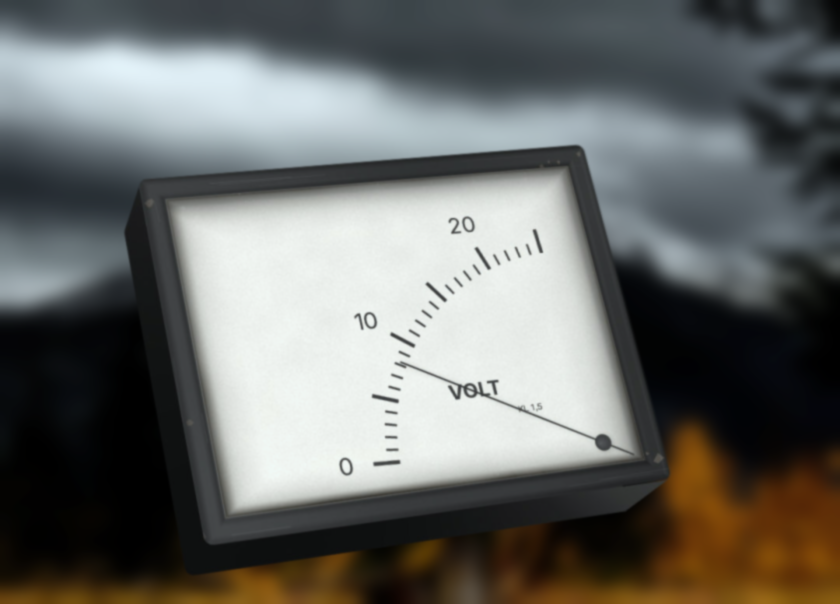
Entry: 8 V
